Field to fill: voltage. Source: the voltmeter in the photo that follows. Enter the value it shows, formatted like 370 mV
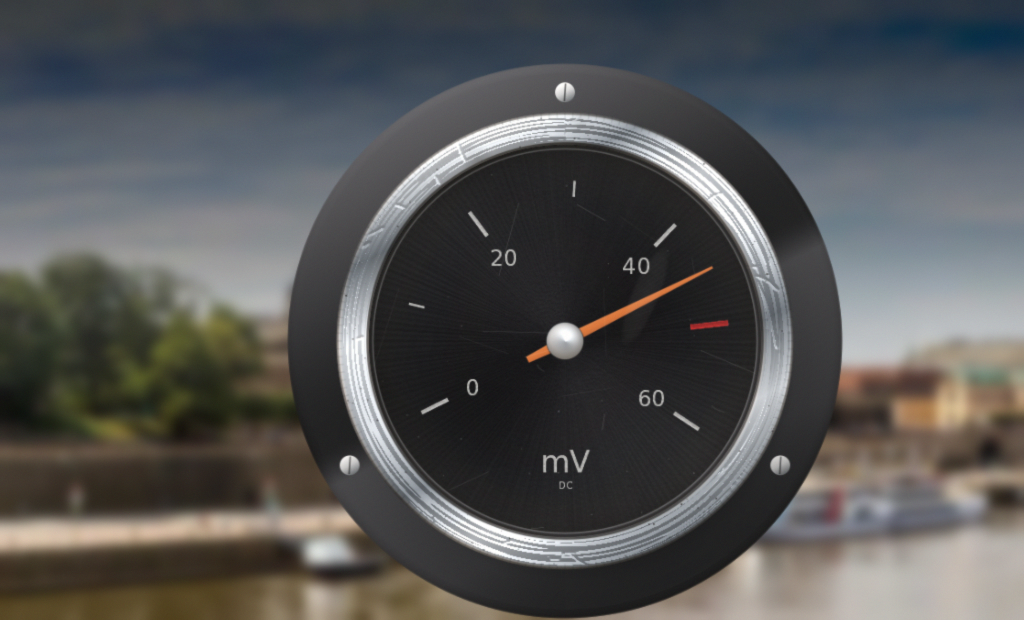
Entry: 45 mV
